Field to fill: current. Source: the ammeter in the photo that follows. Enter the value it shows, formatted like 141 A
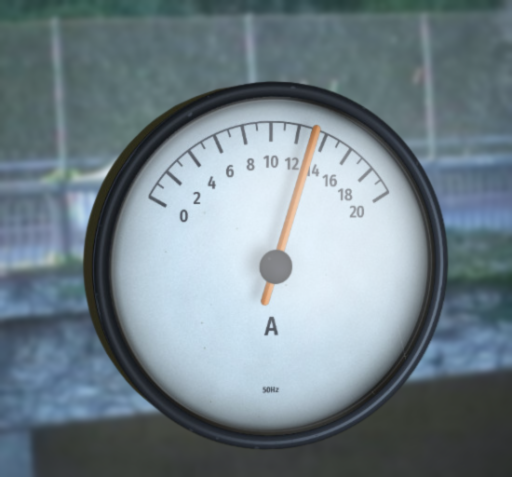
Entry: 13 A
